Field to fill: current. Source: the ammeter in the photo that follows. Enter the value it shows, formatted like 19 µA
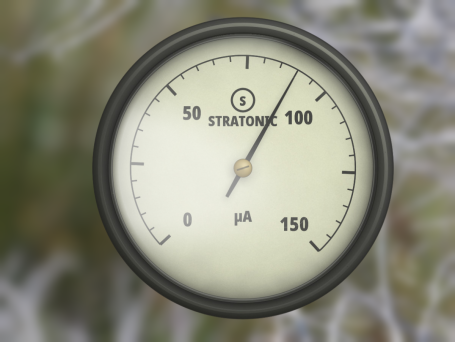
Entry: 90 µA
